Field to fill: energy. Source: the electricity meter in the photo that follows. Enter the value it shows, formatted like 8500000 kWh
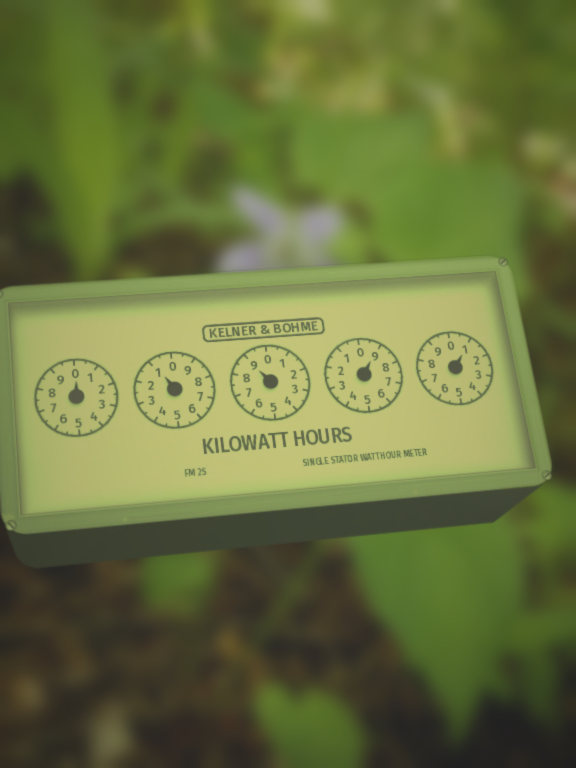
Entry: 891 kWh
